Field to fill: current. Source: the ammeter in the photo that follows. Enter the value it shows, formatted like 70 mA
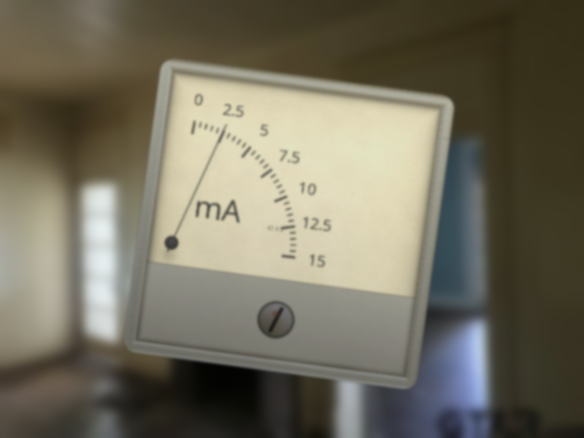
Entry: 2.5 mA
